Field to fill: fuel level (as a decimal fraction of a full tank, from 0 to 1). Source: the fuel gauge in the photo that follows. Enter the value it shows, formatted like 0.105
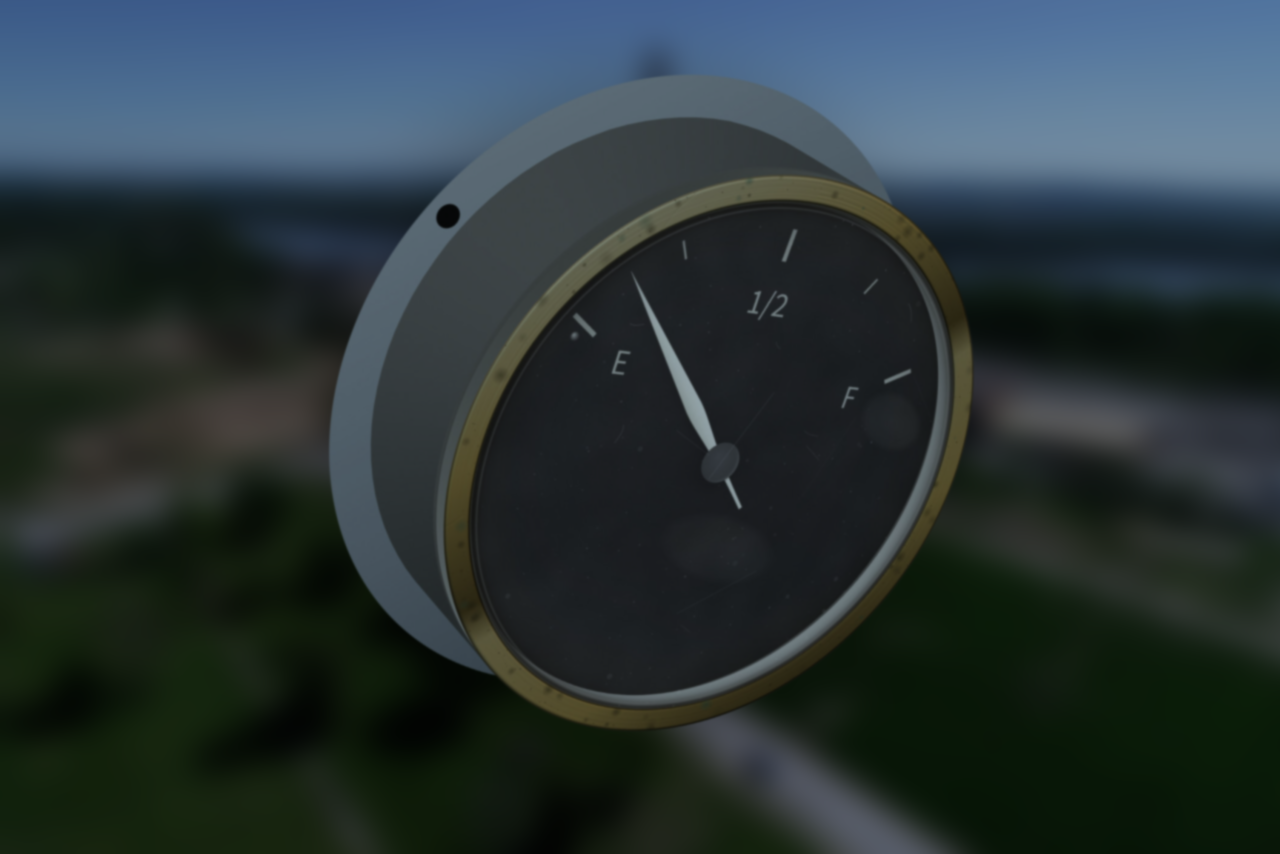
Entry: 0.125
